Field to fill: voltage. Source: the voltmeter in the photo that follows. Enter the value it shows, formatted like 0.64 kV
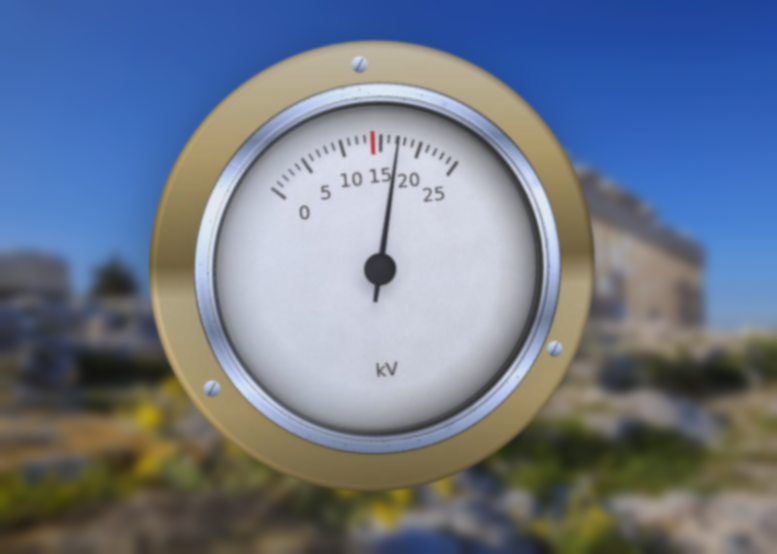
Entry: 17 kV
